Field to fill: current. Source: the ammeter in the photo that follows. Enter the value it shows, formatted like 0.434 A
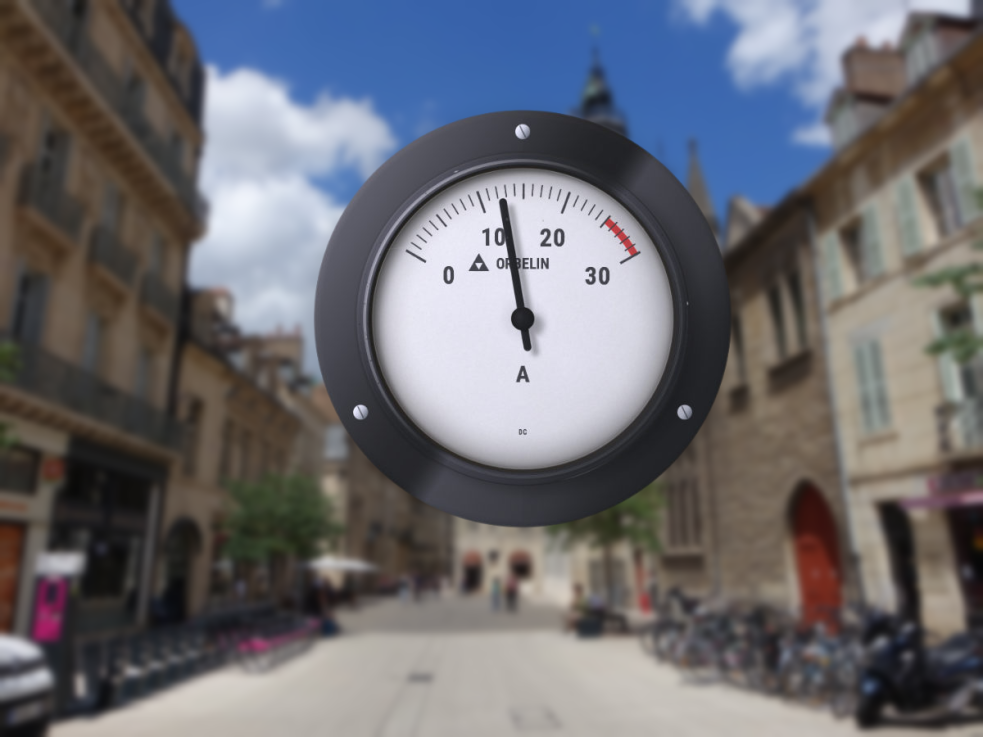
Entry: 12.5 A
